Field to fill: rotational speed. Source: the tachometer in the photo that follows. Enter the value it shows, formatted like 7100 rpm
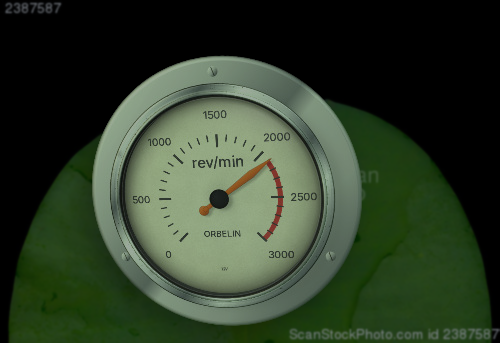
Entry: 2100 rpm
